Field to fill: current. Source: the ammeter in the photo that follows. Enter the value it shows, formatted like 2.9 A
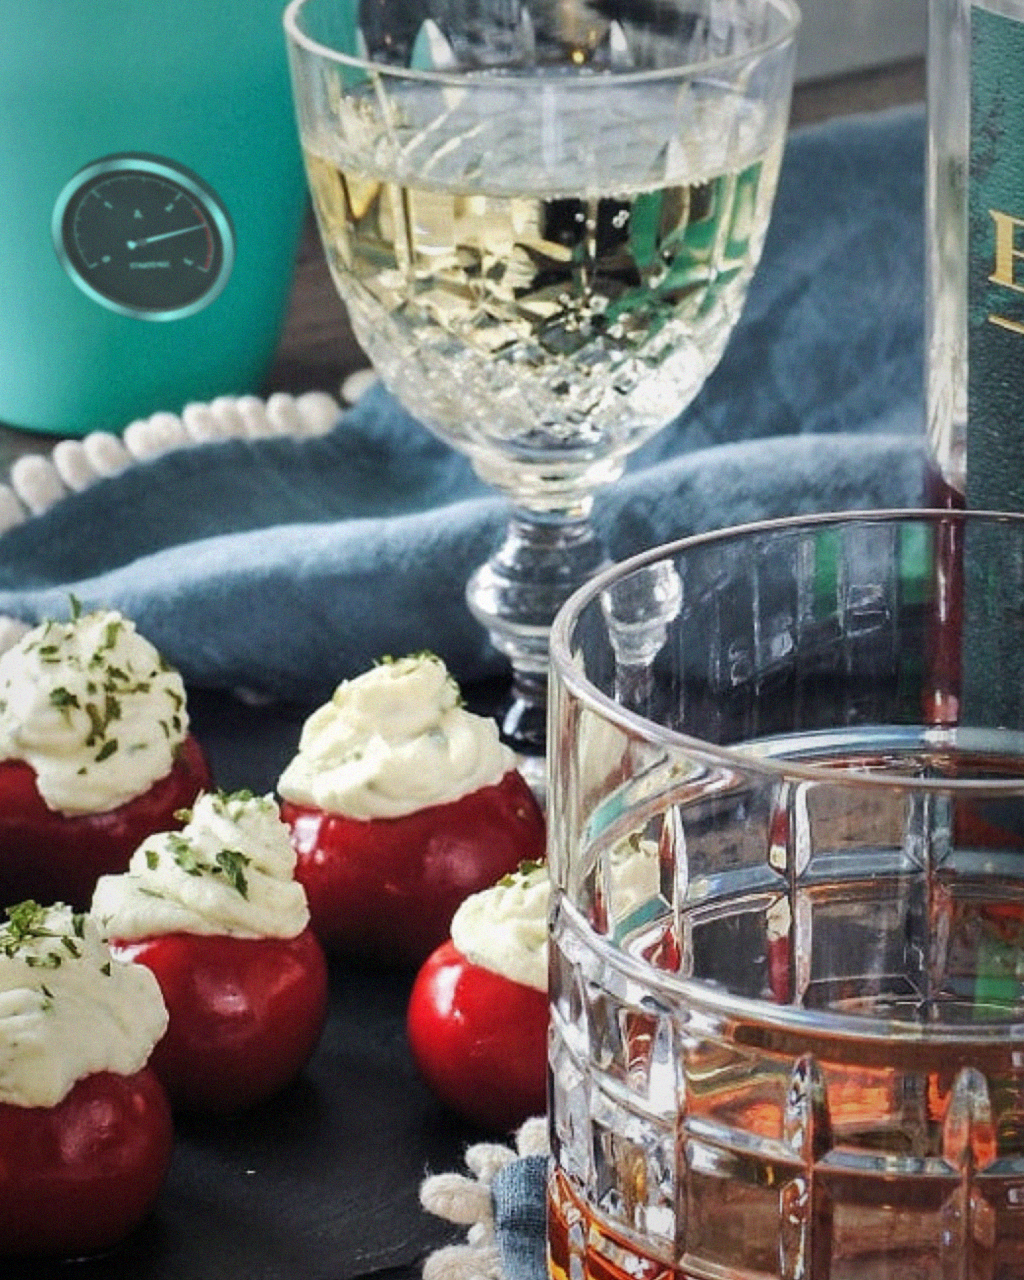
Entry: 2.4 A
